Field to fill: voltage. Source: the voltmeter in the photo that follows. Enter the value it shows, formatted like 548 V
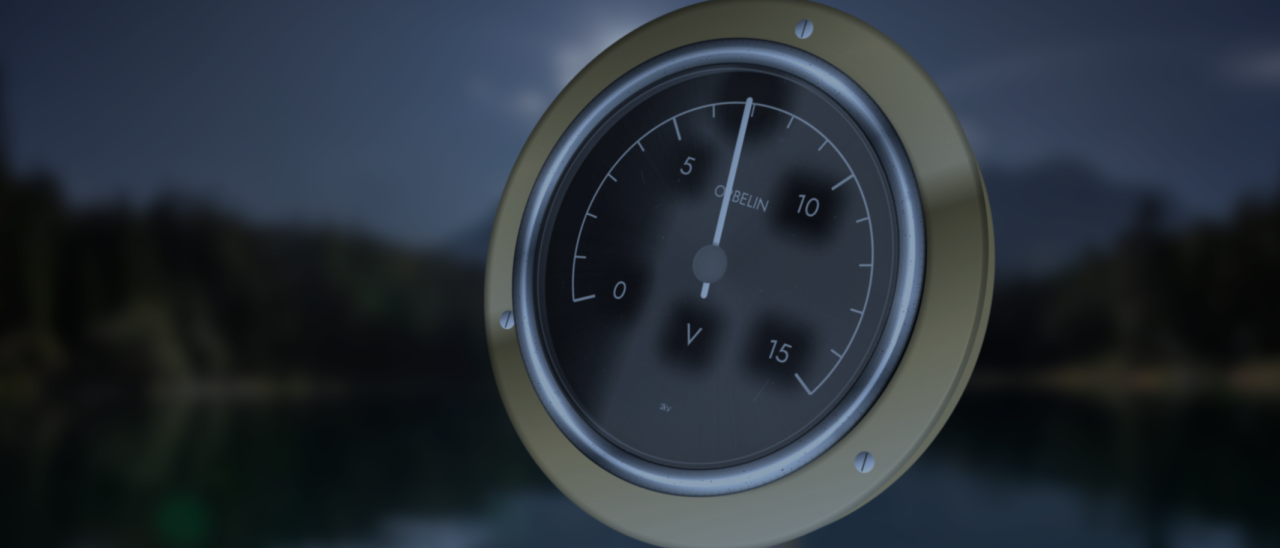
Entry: 7 V
